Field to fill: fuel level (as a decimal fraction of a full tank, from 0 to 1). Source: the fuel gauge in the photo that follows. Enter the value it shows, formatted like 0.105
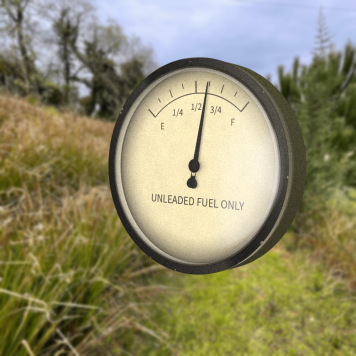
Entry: 0.625
